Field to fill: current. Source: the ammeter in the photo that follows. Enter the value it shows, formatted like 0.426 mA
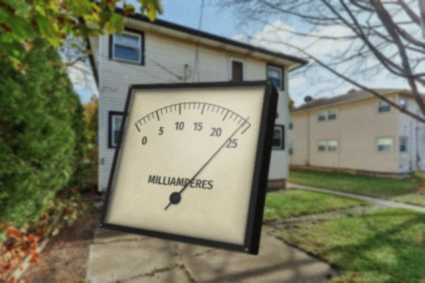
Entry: 24 mA
